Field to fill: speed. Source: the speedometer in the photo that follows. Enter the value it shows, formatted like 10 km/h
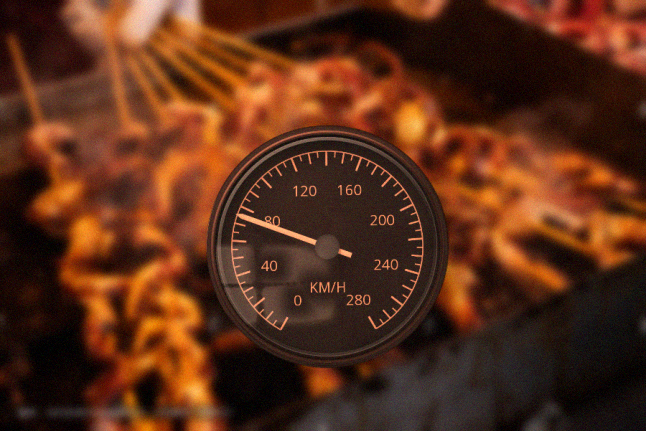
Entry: 75 km/h
